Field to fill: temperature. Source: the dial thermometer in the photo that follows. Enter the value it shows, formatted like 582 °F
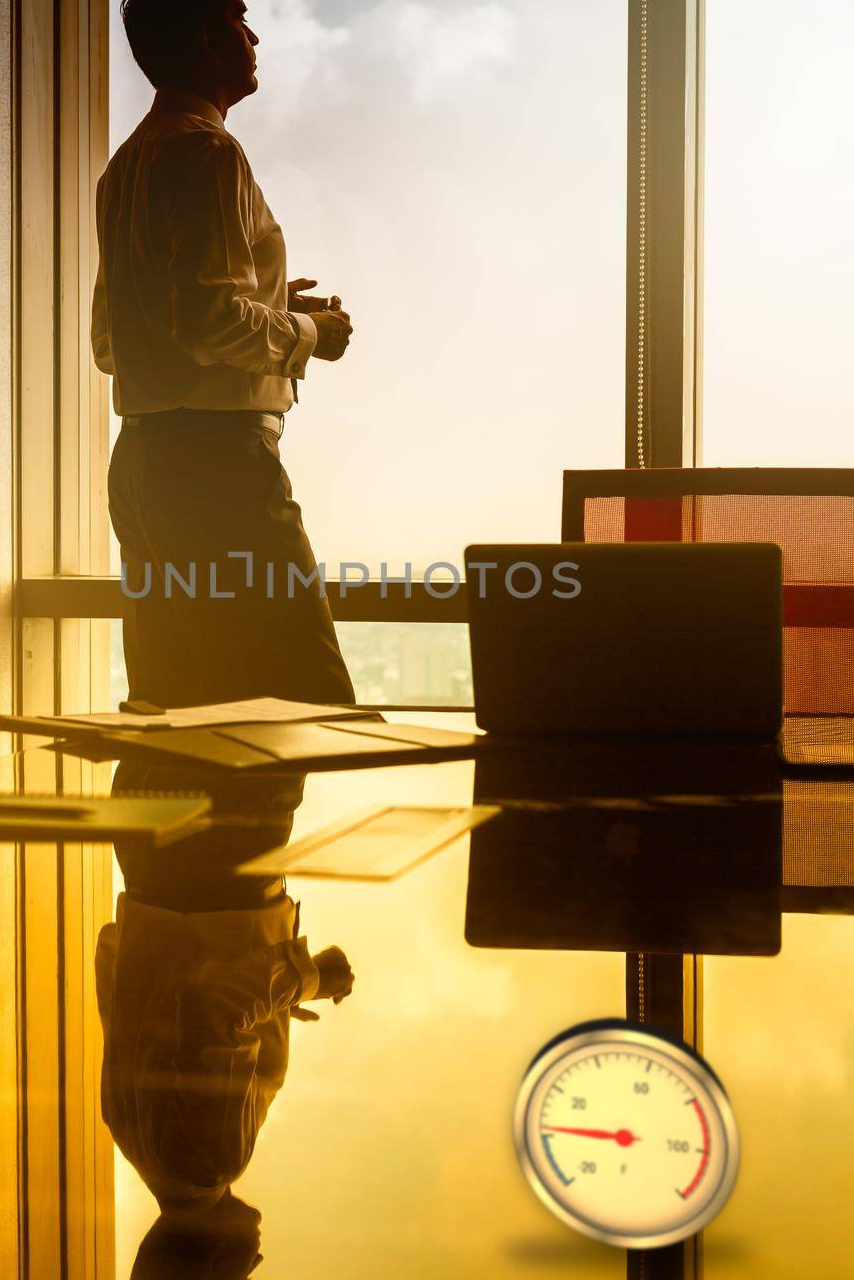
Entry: 4 °F
